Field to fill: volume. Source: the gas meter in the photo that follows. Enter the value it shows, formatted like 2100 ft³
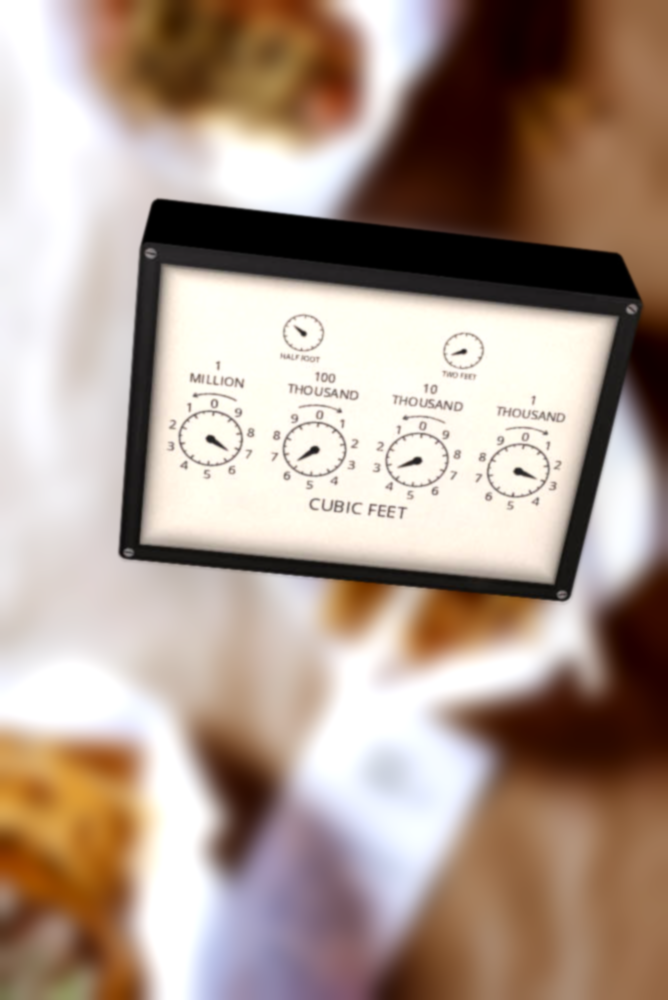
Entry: 663300 ft³
